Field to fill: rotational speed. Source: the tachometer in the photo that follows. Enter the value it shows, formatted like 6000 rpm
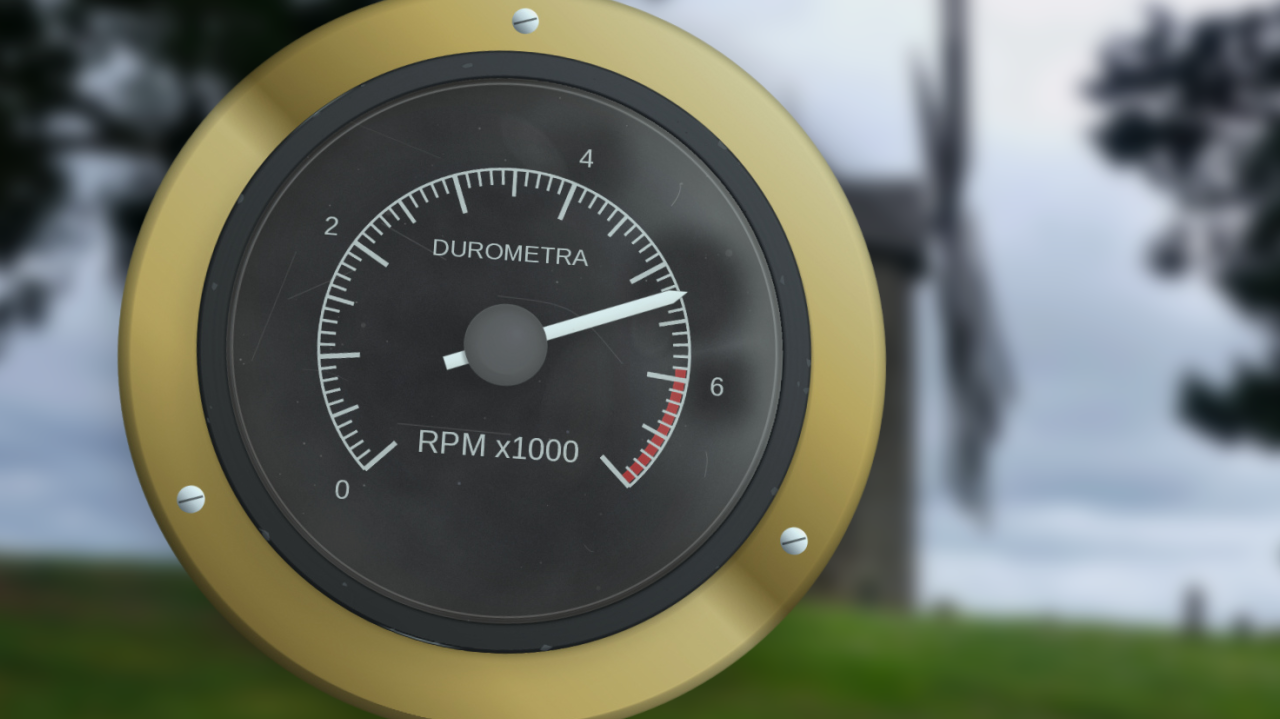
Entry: 5300 rpm
